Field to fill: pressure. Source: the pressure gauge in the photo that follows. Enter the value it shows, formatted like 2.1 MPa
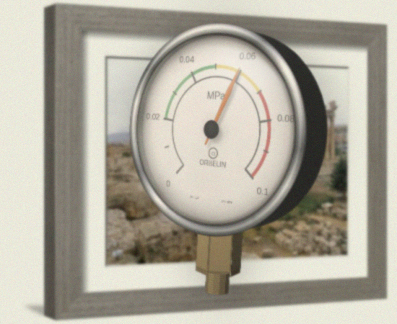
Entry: 0.06 MPa
